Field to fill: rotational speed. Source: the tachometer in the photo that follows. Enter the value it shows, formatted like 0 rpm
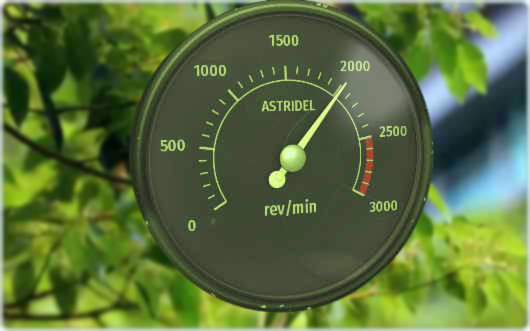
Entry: 2000 rpm
